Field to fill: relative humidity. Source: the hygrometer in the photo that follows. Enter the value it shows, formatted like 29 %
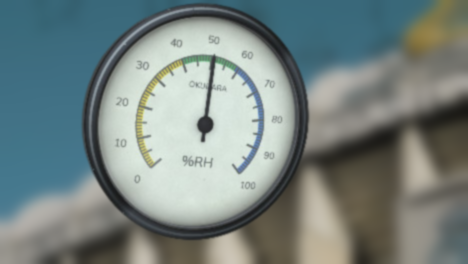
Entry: 50 %
